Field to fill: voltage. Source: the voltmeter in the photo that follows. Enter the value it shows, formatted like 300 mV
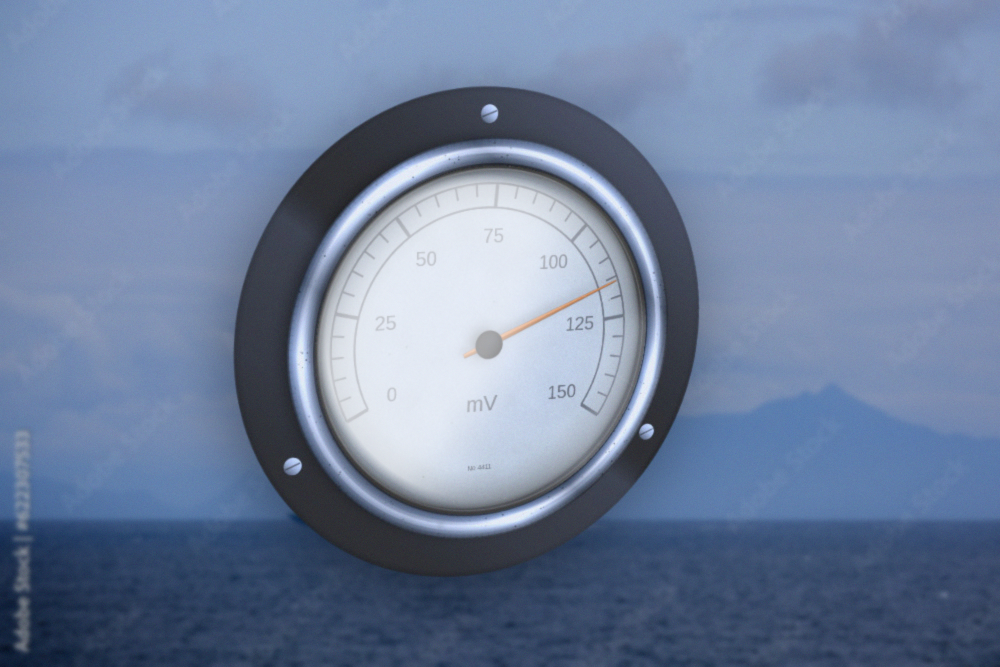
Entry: 115 mV
